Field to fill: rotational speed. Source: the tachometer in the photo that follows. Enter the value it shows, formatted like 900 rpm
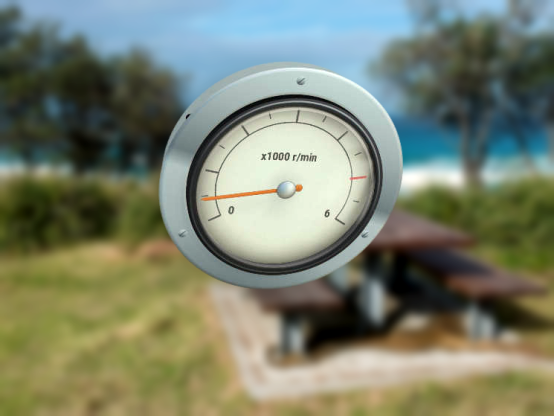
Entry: 500 rpm
